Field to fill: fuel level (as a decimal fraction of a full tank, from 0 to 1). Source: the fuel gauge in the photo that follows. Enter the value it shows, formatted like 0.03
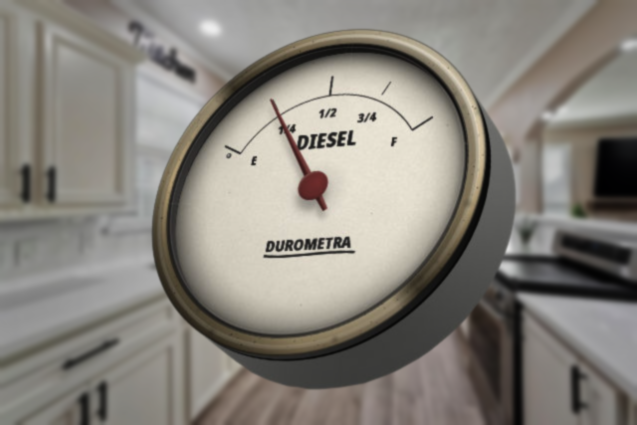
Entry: 0.25
